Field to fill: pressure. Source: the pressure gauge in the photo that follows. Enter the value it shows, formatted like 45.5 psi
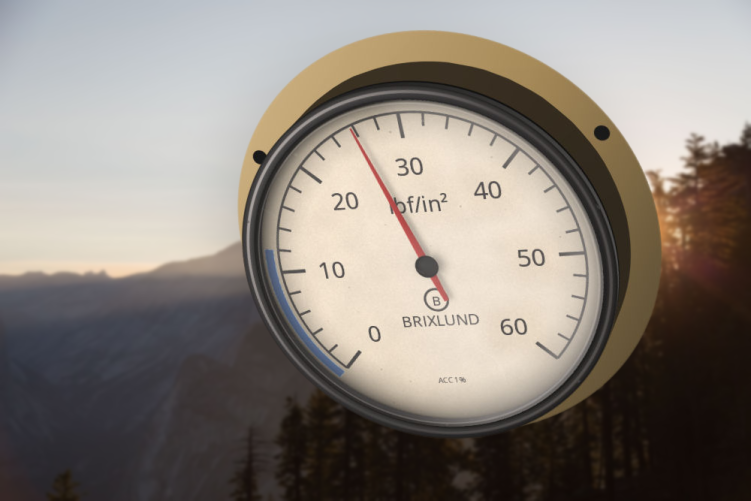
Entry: 26 psi
